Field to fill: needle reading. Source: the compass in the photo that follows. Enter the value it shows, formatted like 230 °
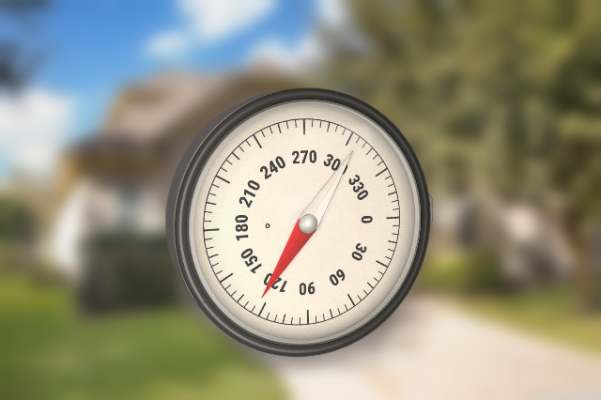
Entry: 125 °
